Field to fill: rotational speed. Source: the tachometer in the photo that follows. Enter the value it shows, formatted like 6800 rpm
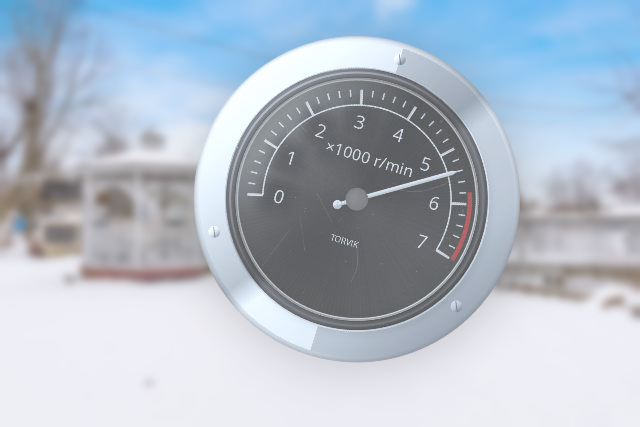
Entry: 5400 rpm
